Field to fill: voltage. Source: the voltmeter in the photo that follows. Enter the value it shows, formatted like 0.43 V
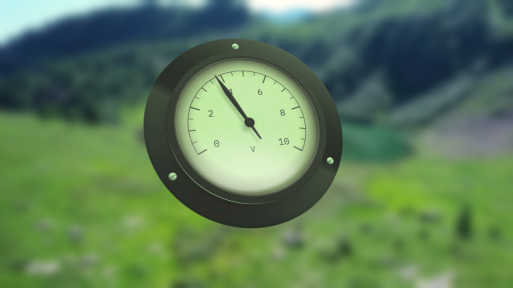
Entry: 3.75 V
